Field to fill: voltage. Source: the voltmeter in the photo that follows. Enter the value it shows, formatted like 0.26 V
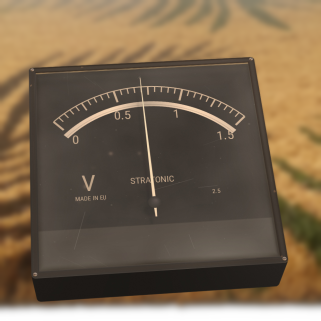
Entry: 0.7 V
